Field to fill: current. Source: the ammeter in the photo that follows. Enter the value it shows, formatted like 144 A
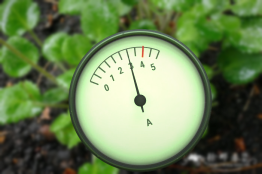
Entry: 3 A
